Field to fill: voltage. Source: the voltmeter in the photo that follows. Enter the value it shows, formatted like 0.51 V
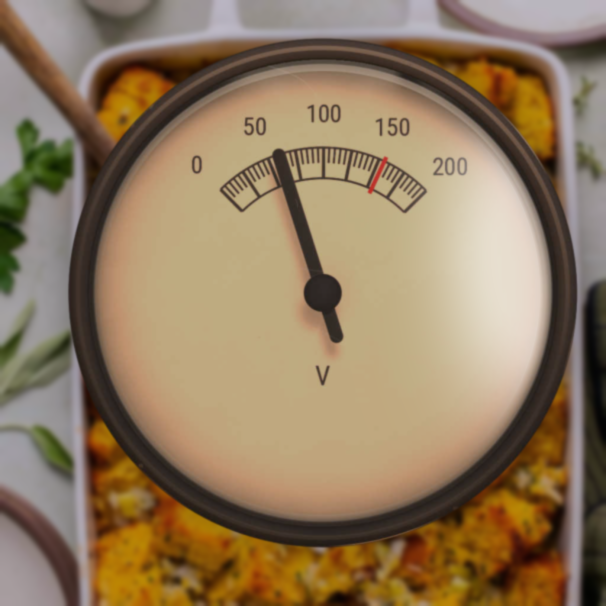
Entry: 60 V
